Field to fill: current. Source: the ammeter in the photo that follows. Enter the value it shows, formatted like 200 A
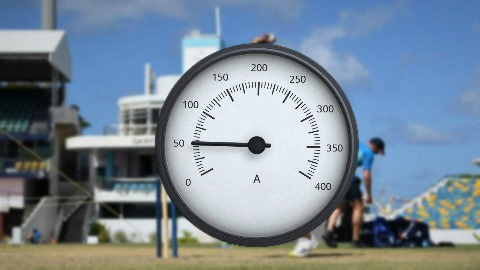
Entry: 50 A
